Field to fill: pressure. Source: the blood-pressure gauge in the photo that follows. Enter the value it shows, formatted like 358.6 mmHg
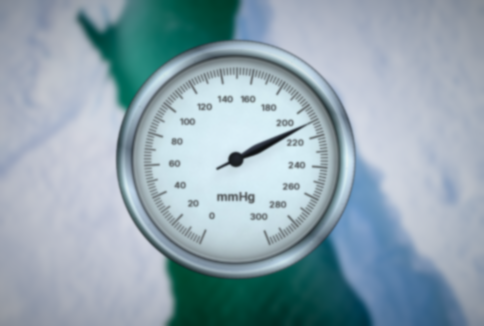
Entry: 210 mmHg
